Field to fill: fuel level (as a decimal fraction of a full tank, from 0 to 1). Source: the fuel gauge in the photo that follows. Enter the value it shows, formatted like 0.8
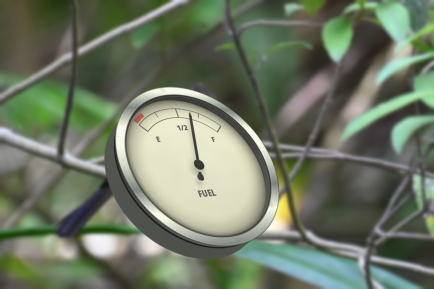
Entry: 0.625
